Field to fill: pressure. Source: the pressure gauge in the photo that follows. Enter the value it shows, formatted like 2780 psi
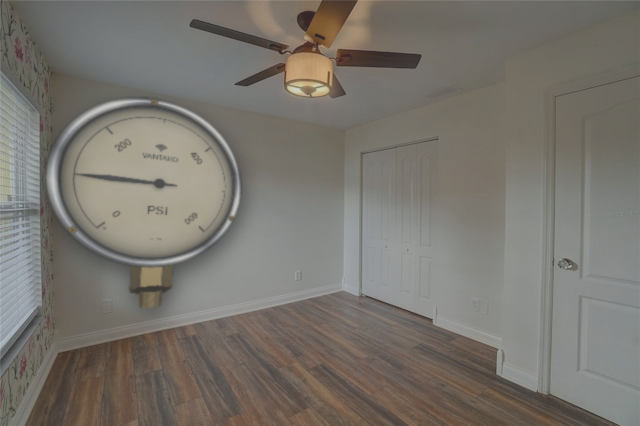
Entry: 100 psi
